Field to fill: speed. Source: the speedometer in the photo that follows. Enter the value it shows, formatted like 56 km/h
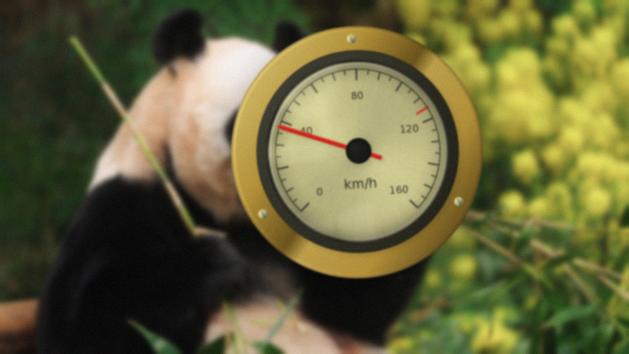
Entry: 37.5 km/h
